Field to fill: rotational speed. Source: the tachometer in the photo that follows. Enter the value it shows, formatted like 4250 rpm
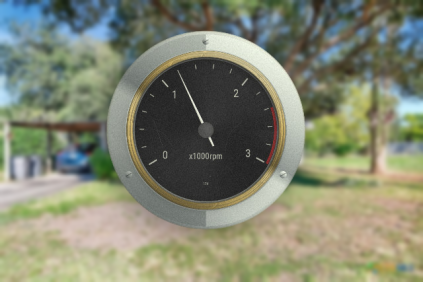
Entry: 1200 rpm
